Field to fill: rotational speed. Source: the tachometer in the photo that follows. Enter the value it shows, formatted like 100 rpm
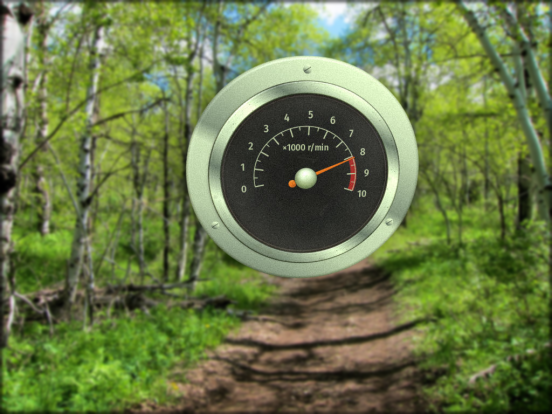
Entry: 8000 rpm
